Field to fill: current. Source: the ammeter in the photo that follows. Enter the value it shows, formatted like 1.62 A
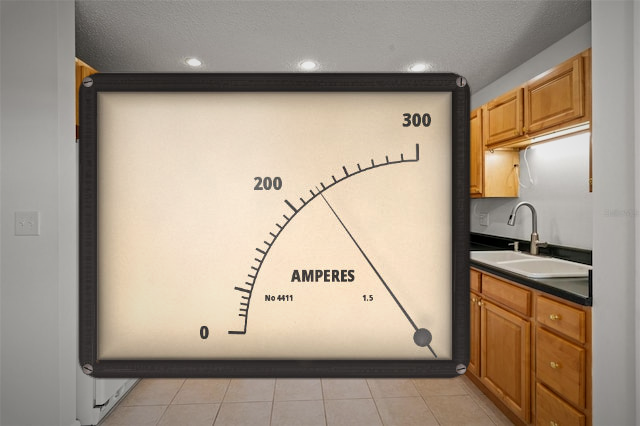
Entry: 225 A
